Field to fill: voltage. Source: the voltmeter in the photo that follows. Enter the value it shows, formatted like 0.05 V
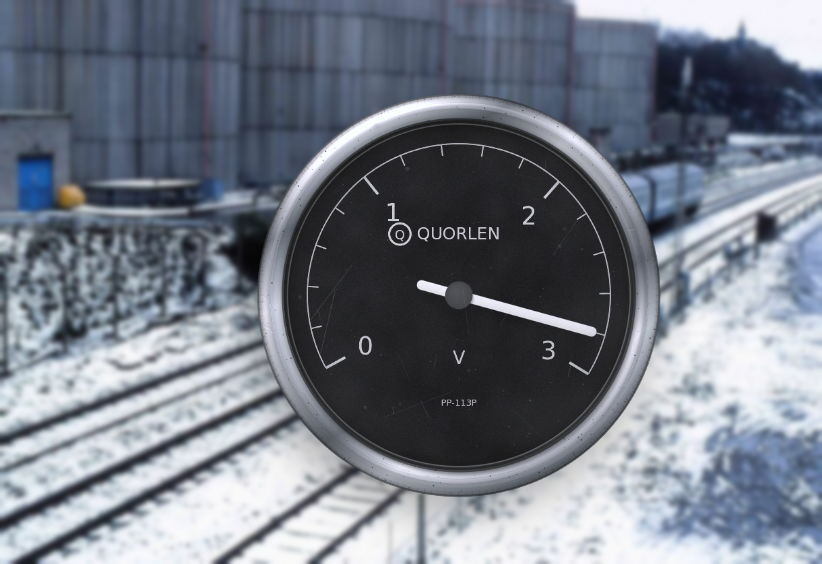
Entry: 2.8 V
